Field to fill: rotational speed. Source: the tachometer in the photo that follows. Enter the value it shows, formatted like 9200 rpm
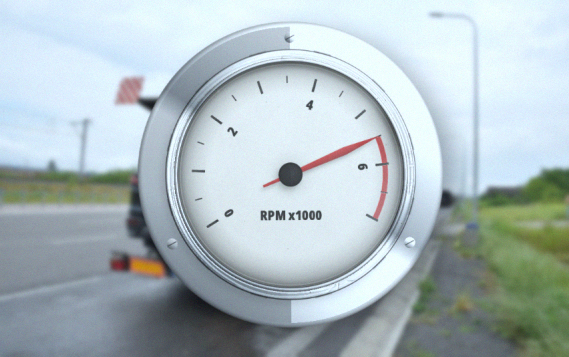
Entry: 5500 rpm
